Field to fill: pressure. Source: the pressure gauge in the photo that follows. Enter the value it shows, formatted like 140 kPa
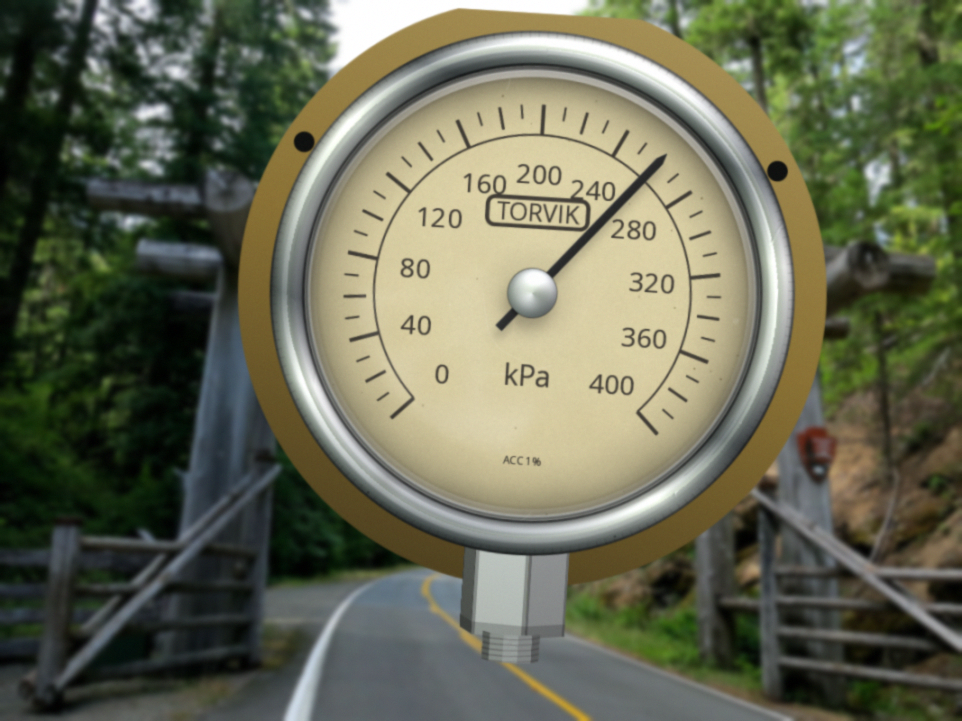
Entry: 260 kPa
